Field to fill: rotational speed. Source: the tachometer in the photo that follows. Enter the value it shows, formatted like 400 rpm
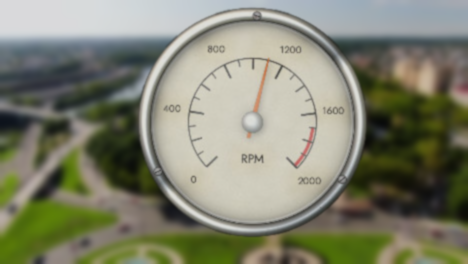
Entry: 1100 rpm
